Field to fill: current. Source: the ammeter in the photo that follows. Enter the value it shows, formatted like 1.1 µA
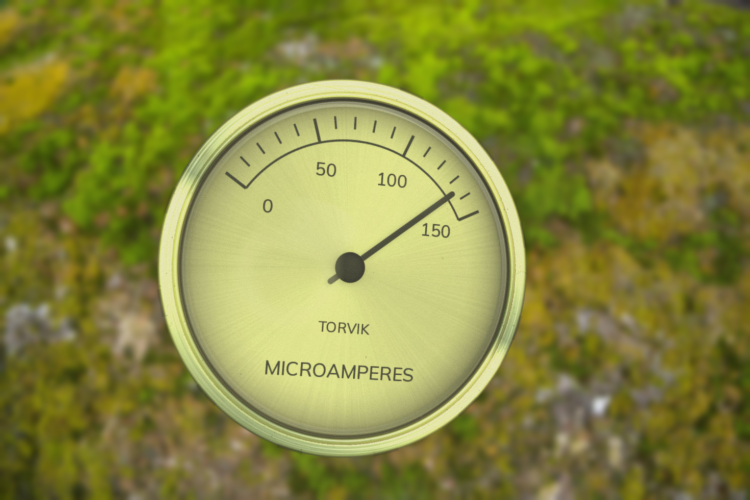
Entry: 135 µA
